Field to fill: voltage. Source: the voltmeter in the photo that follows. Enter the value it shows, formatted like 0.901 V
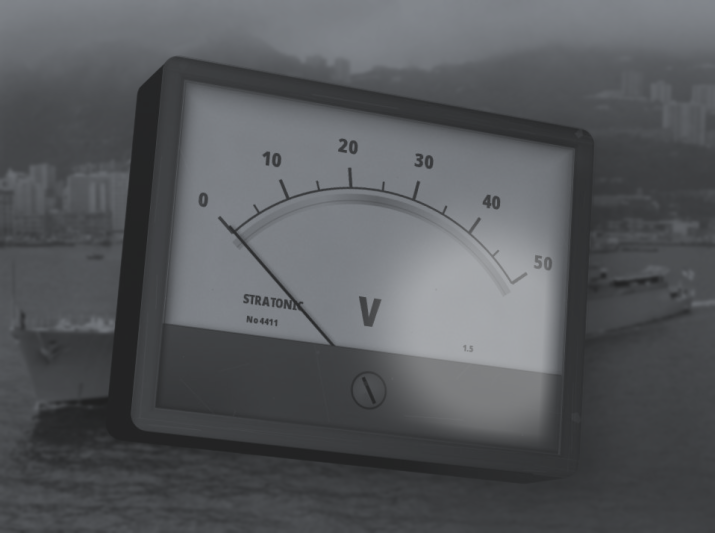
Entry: 0 V
